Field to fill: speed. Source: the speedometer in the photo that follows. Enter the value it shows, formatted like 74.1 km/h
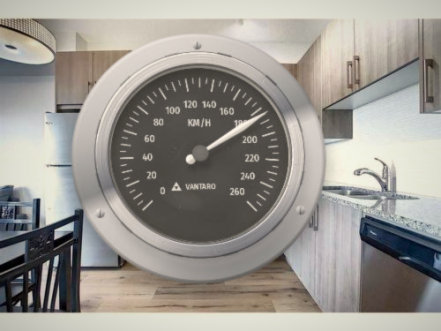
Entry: 185 km/h
